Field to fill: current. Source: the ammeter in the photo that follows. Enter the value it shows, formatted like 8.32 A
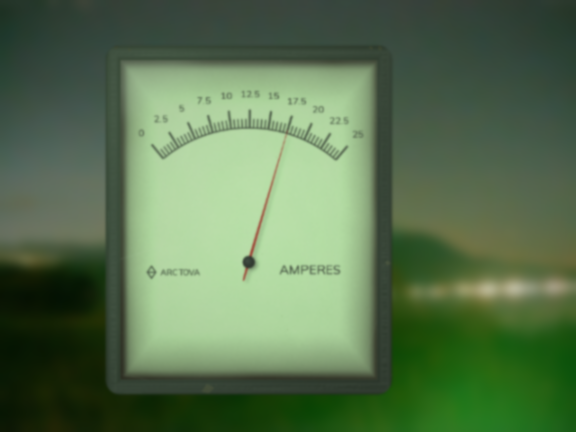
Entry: 17.5 A
